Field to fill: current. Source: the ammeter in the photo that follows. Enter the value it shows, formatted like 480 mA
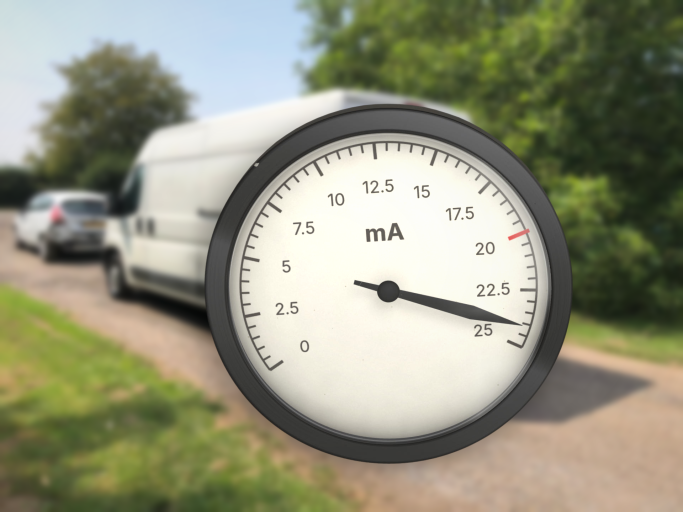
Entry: 24 mA
